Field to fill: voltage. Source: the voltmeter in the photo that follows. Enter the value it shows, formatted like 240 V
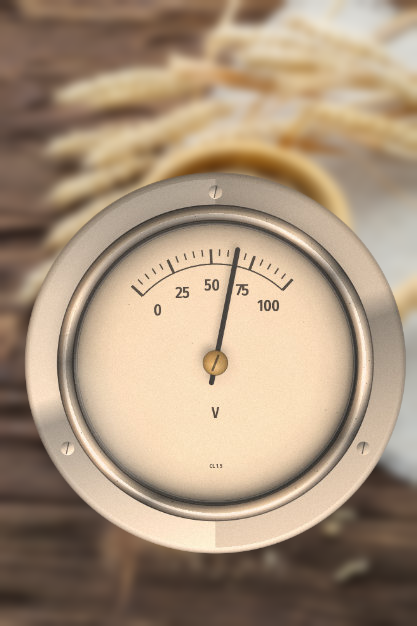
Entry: 65 V
